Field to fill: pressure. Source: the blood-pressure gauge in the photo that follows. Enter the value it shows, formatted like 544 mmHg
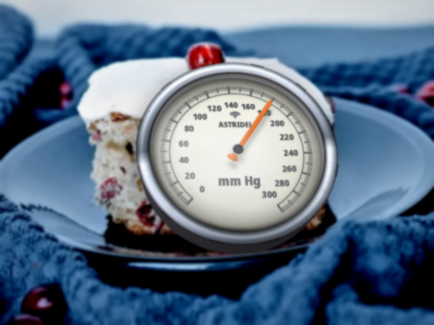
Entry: 180 mmHg
